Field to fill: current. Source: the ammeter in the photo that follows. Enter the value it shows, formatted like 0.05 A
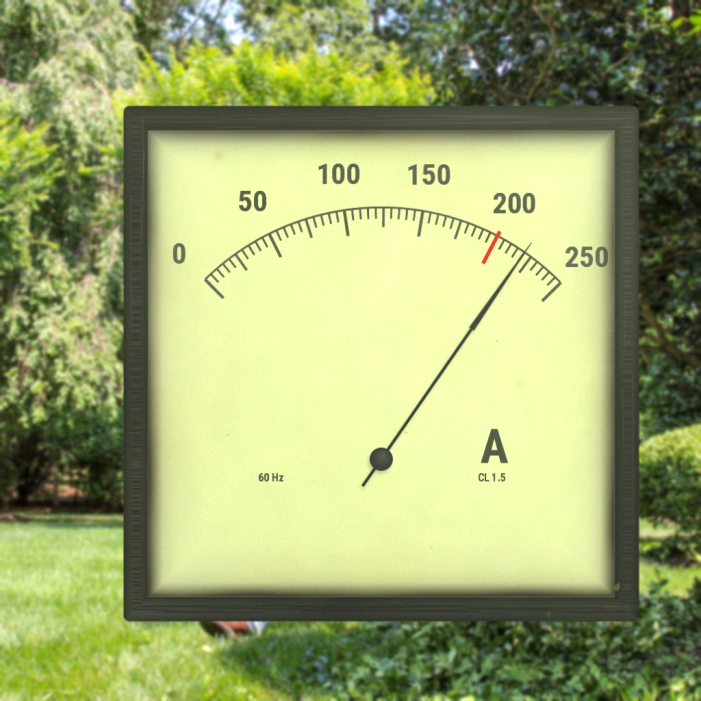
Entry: 220 A
